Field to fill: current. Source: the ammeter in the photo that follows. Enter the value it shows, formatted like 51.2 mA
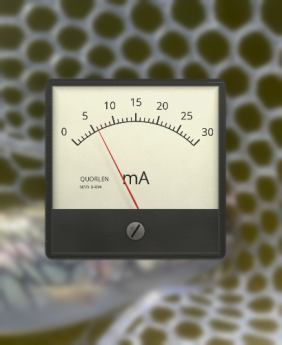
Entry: 6 mA
